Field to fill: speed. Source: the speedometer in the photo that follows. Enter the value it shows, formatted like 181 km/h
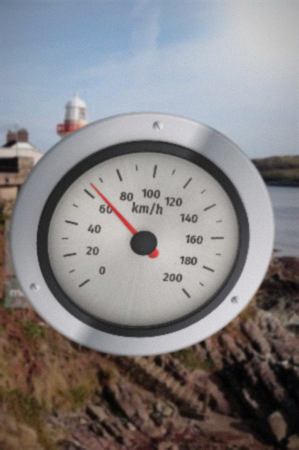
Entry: 65 km/h
